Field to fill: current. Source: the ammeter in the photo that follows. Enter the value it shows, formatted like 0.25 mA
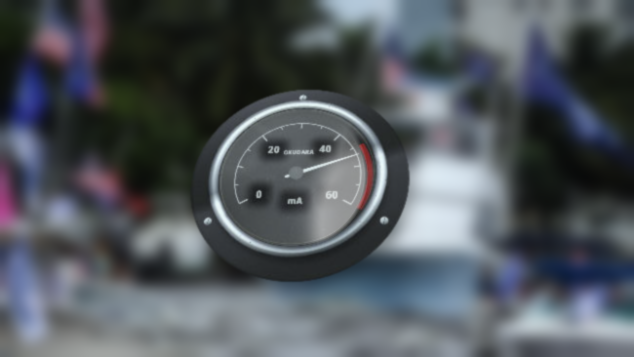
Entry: 47.5 mA
